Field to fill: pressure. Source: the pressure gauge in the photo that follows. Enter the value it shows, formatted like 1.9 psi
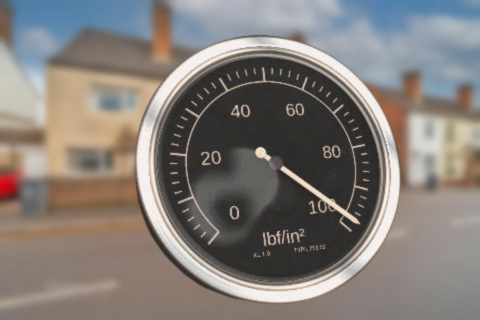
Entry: 98 psi
